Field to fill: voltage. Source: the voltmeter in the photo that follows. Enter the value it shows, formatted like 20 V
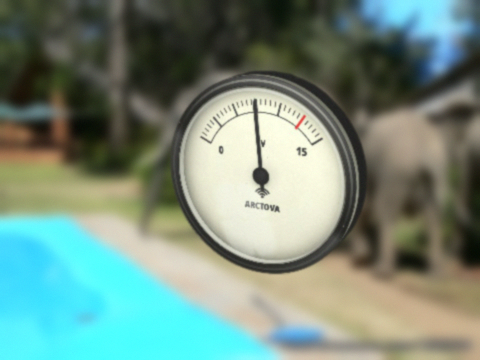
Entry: 7.5 V
